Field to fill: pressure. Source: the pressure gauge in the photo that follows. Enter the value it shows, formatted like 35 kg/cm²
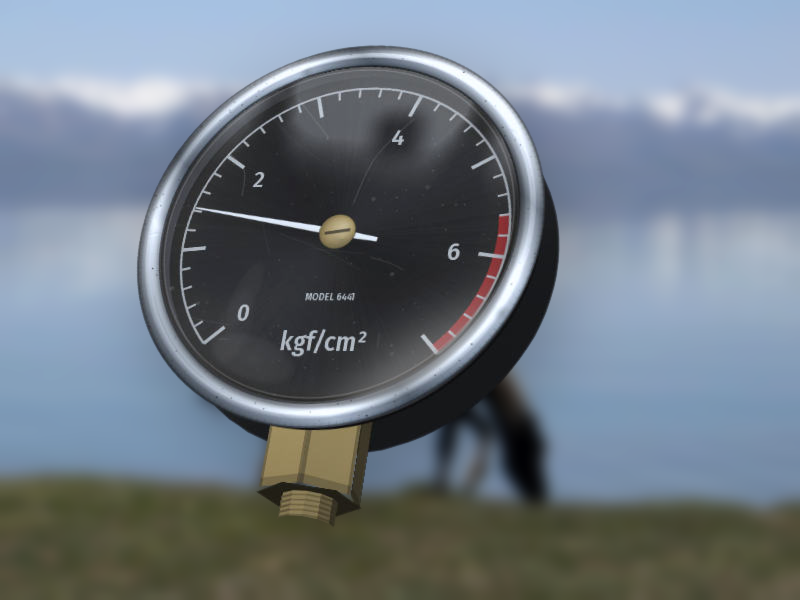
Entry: 1.4 kg/cm²
